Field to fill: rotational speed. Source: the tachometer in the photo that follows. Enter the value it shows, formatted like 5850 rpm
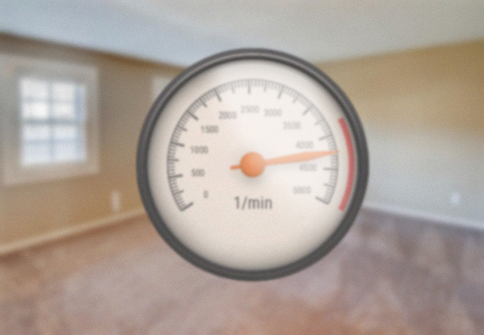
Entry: 4250 rpm
